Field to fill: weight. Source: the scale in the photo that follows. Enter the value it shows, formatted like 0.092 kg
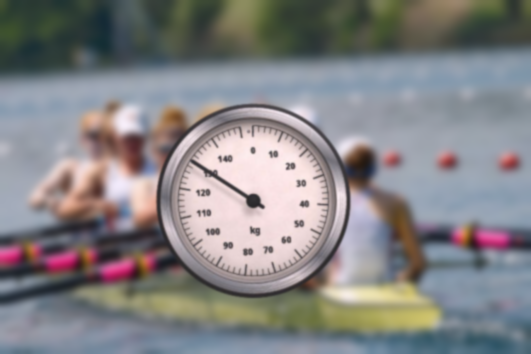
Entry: 130 kg
